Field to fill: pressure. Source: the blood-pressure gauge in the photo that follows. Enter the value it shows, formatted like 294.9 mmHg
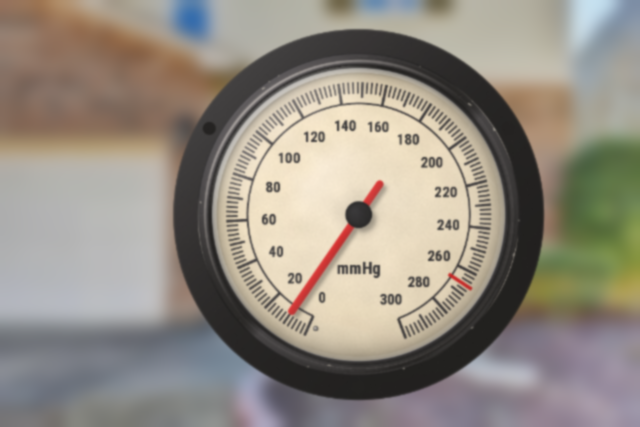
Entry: 10 mmHg
